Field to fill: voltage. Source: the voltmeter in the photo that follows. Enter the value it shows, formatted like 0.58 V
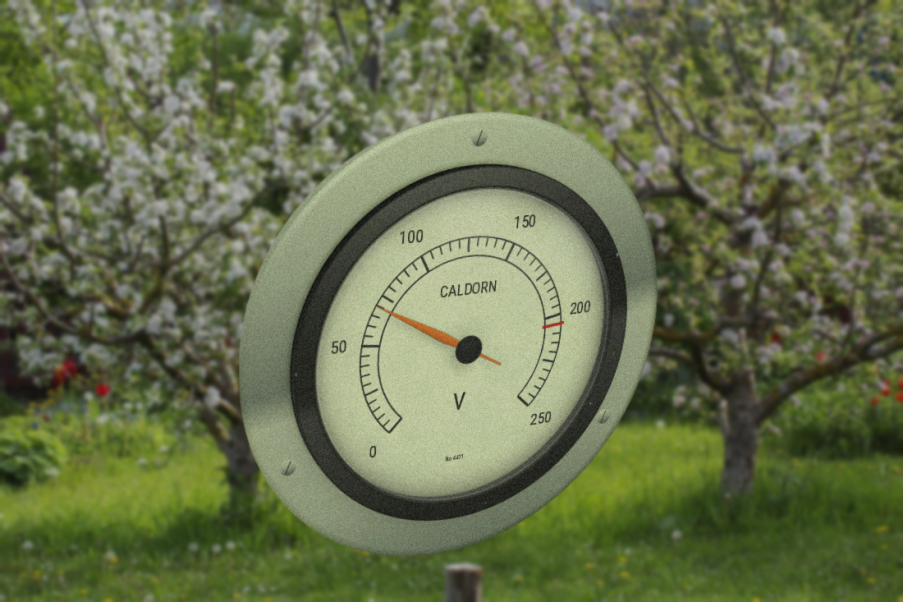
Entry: 70 V
